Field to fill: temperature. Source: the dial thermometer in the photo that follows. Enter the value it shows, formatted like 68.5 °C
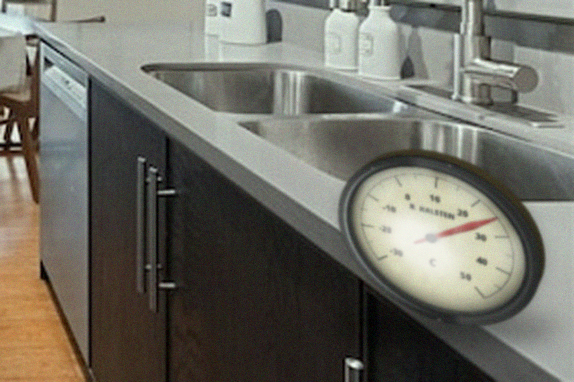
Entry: 25 °C
